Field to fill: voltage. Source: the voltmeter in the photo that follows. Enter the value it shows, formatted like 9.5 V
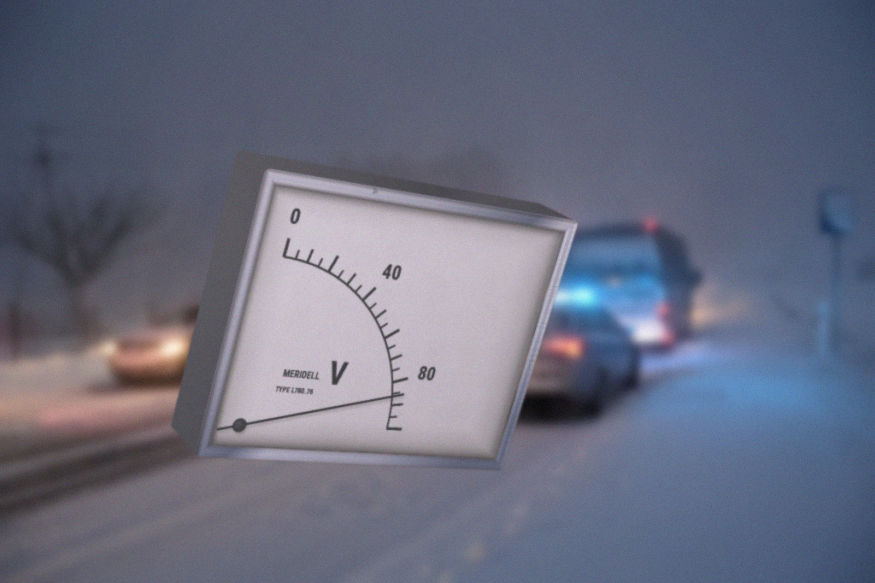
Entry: 85 V
